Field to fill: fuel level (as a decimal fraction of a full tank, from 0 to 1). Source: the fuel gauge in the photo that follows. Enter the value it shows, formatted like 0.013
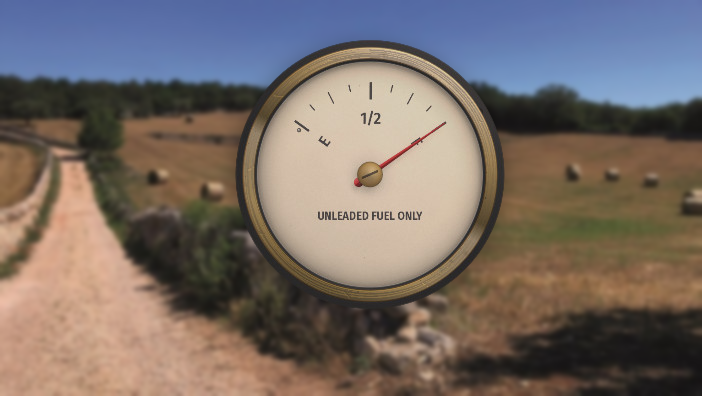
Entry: 1
